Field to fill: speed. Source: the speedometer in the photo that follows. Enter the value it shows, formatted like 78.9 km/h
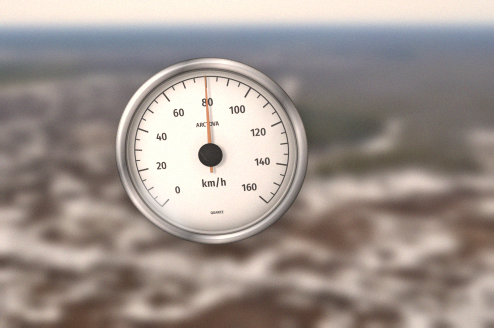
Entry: 80 km/h
